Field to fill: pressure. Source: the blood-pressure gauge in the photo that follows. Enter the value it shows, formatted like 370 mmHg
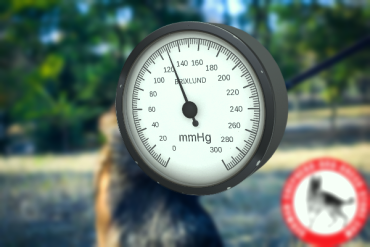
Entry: 130 mmHg
